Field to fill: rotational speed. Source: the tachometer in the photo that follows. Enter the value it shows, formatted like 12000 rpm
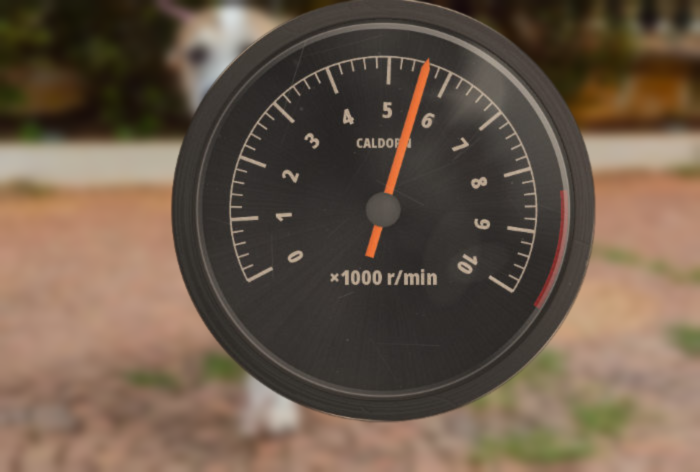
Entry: 5600 rpm
